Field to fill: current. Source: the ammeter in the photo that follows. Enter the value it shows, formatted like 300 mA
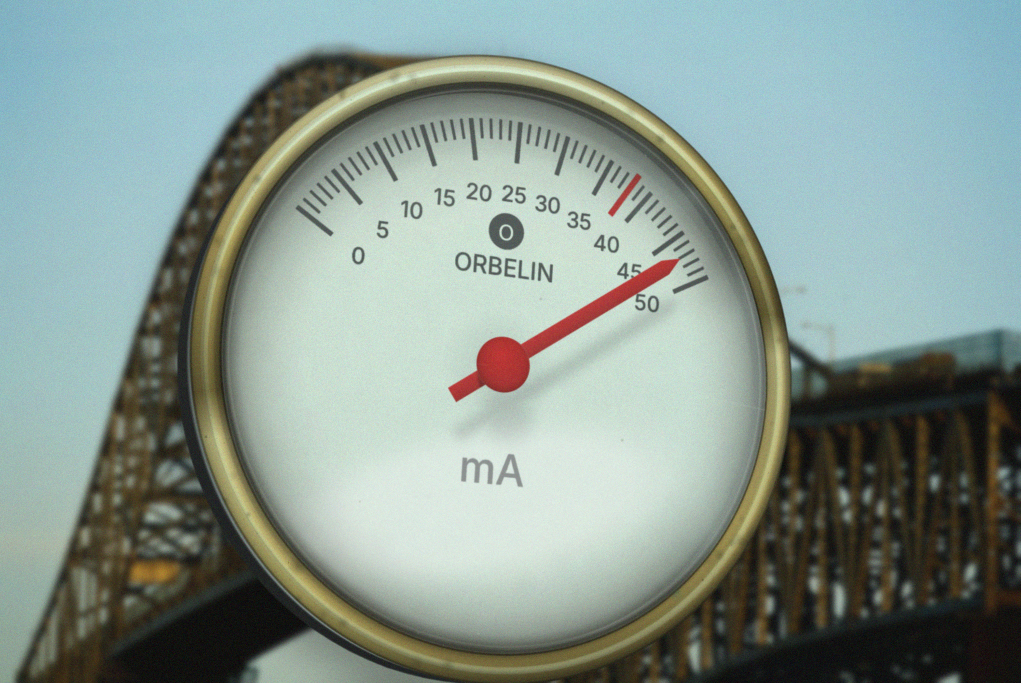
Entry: 47 mA
